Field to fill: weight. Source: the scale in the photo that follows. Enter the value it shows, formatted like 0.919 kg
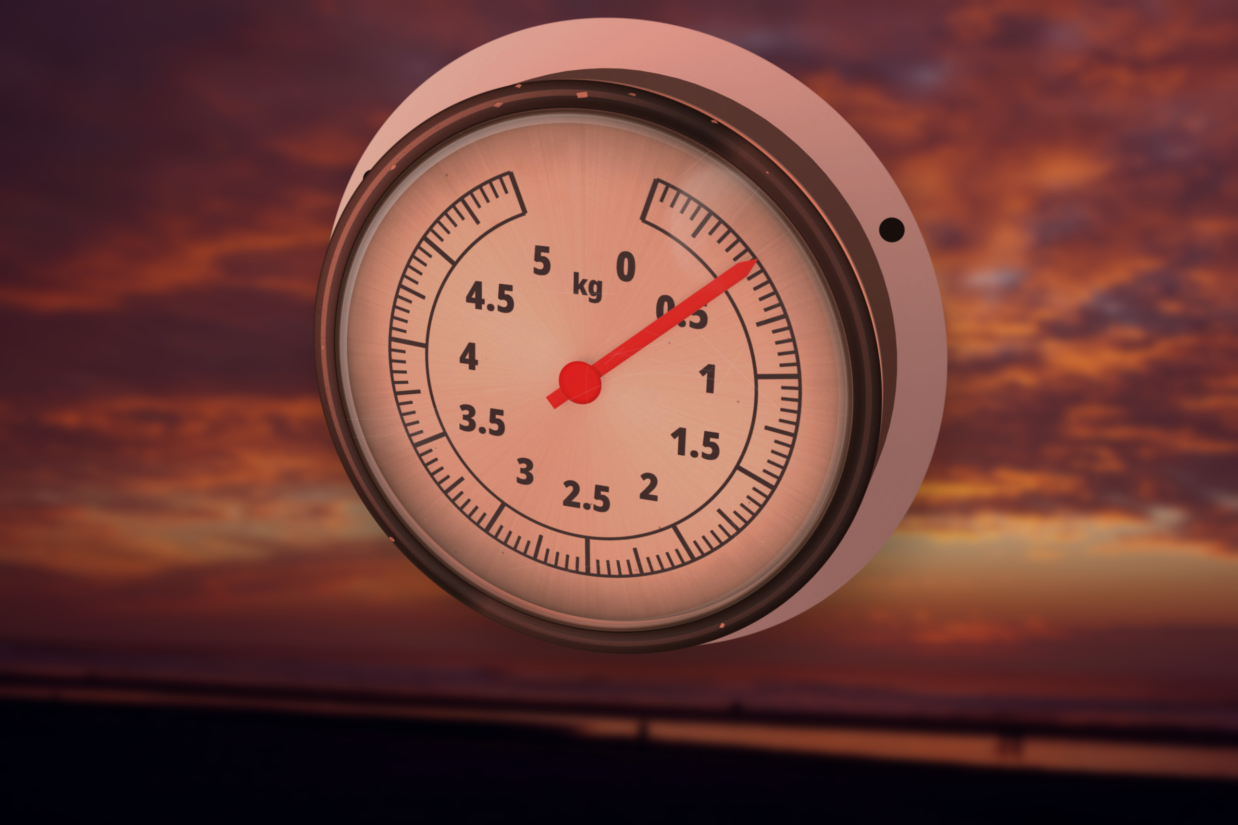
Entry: 0.5 kg
